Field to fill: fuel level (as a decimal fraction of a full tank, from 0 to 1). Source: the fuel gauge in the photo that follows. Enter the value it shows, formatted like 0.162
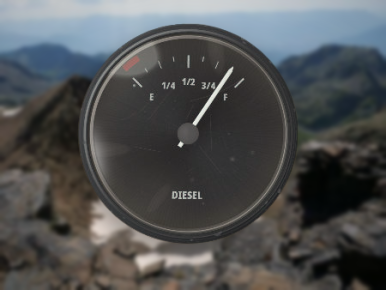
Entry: 0.875
